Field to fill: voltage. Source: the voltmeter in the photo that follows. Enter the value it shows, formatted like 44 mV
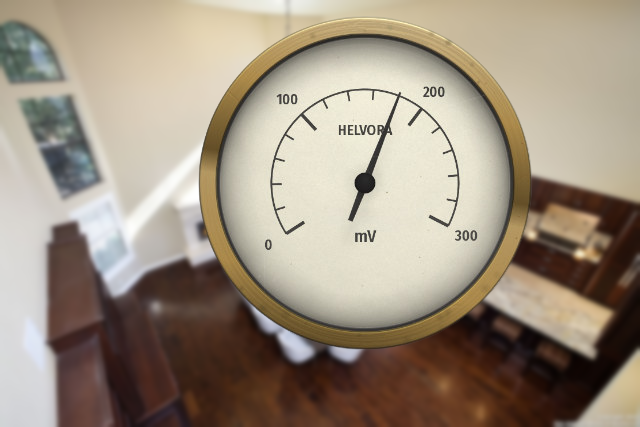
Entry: 180 mV
